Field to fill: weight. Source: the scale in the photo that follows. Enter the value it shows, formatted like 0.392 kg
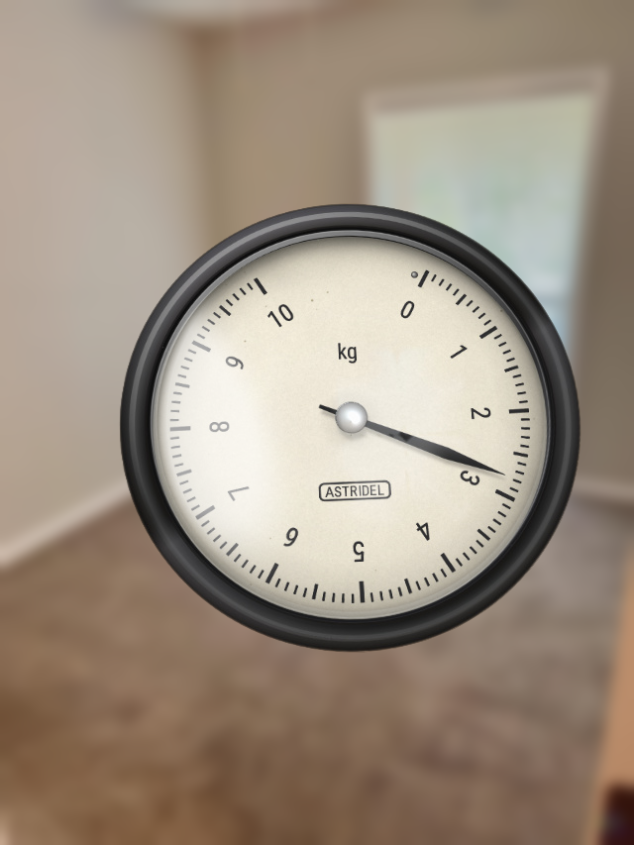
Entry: 2.8 kg
